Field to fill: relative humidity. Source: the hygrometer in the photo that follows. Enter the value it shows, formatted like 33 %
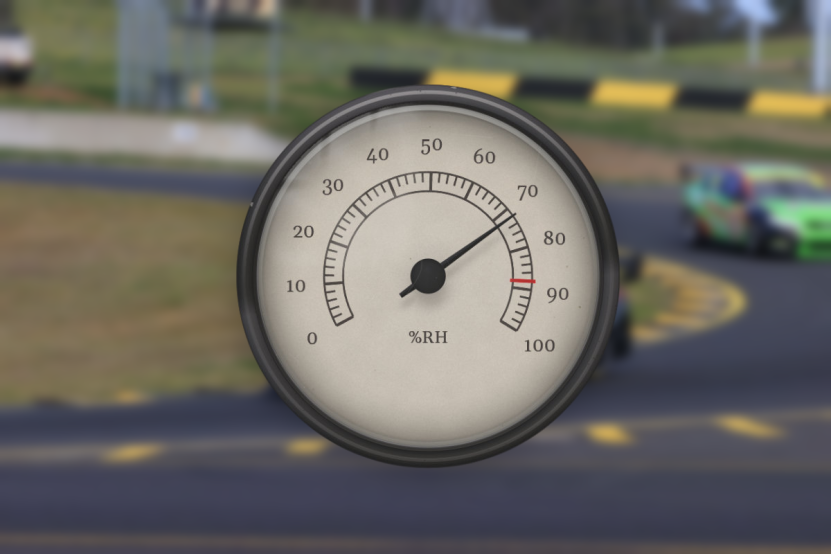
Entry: 72 %
